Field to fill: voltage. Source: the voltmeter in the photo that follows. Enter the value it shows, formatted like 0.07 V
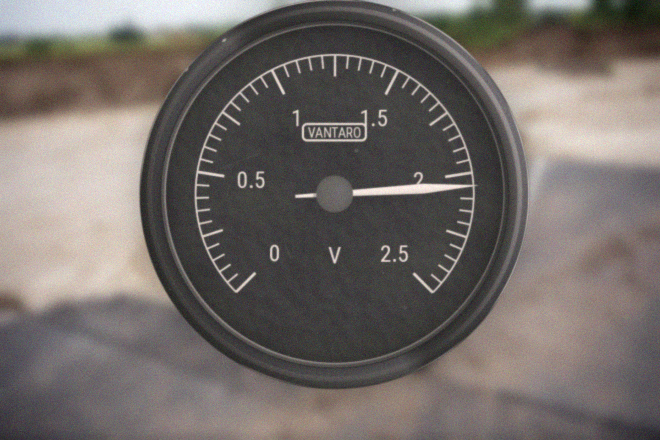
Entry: 2.05 V
